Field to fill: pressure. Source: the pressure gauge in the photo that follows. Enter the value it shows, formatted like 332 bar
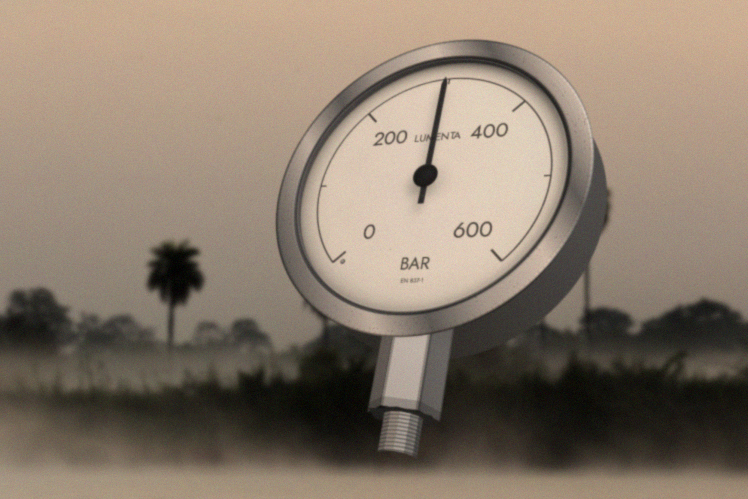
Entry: 300 bar
